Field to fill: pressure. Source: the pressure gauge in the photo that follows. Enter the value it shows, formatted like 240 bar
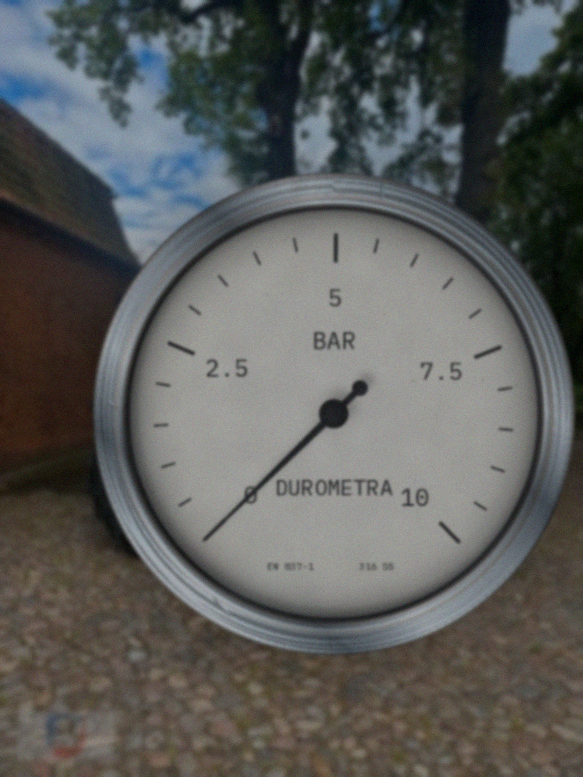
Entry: 0 bar
